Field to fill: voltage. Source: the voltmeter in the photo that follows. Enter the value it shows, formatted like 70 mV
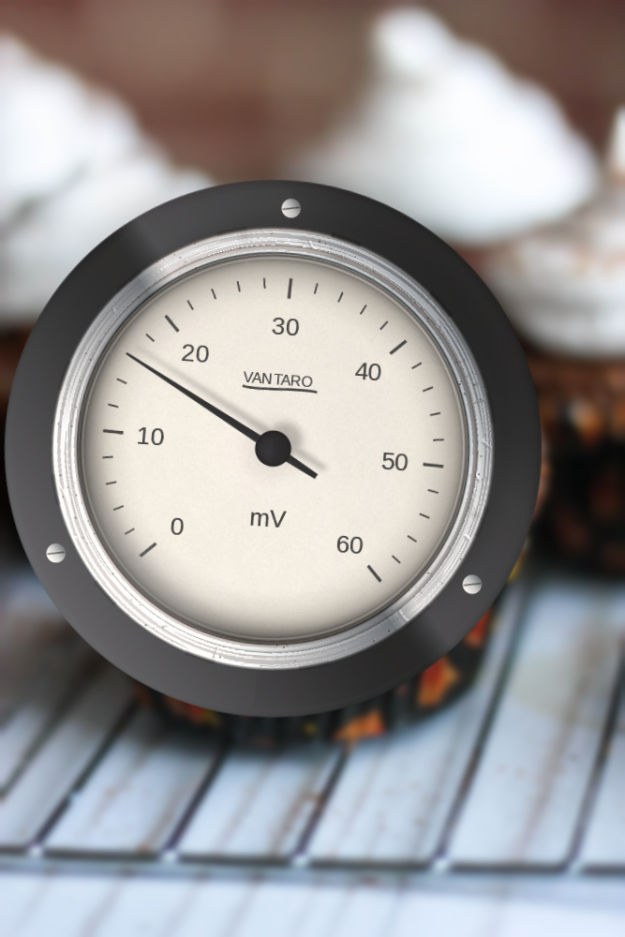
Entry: 16 mV
